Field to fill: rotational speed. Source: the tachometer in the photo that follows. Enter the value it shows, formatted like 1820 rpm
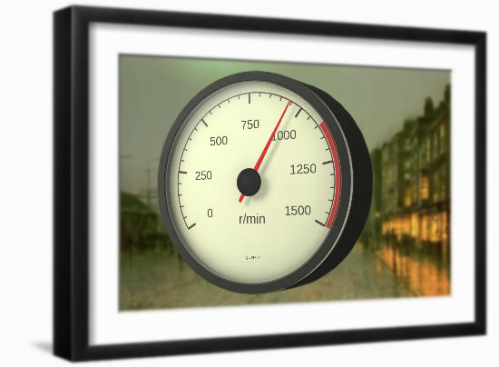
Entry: 950 rpm
